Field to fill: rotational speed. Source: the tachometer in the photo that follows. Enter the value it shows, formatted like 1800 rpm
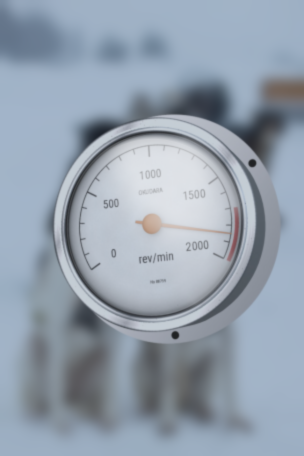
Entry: 1850 rpm
